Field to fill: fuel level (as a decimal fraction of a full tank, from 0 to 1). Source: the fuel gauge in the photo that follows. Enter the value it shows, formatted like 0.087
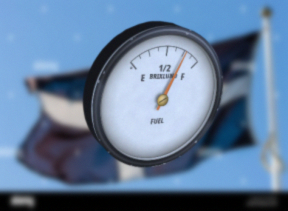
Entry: 0.75
